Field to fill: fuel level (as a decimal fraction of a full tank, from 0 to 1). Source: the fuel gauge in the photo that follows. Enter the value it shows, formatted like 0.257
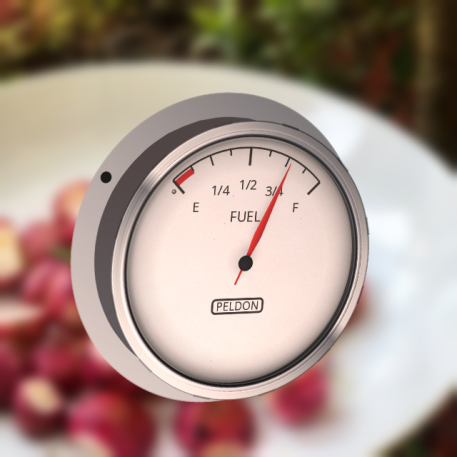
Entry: 0.75
